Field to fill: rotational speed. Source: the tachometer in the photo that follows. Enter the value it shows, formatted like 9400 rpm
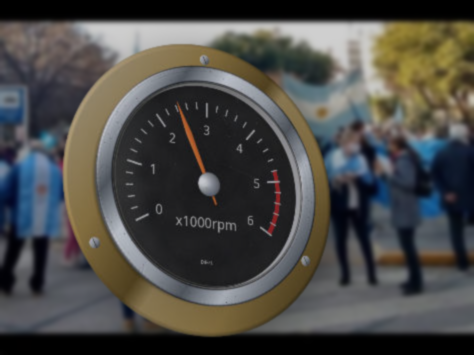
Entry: 2400 rpm
